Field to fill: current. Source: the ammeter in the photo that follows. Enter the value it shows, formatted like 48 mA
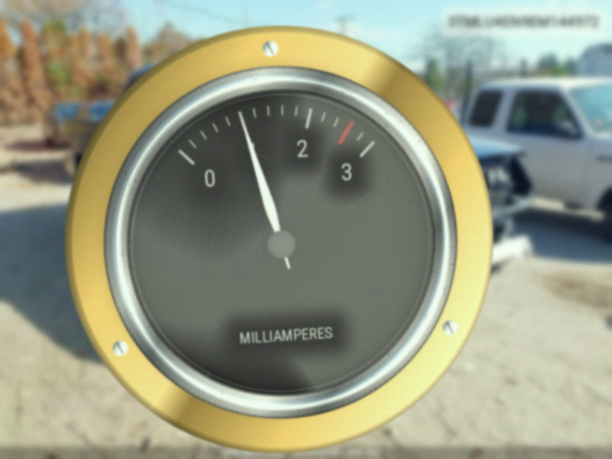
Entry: 1 mA
